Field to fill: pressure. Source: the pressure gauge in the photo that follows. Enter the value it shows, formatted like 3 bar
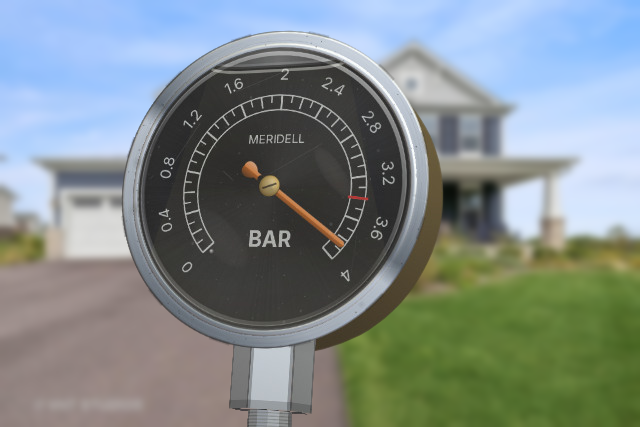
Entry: 3.85 bar
